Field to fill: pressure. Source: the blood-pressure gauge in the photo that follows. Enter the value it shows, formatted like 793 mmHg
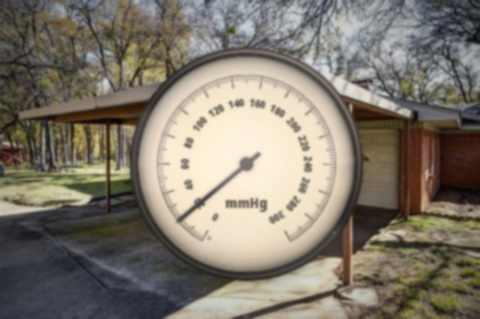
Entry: 20 mmHg
